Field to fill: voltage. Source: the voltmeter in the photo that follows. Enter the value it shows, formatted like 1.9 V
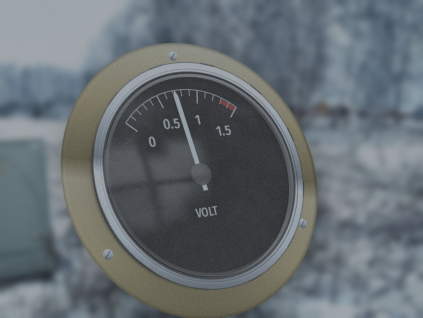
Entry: 0.7 V
